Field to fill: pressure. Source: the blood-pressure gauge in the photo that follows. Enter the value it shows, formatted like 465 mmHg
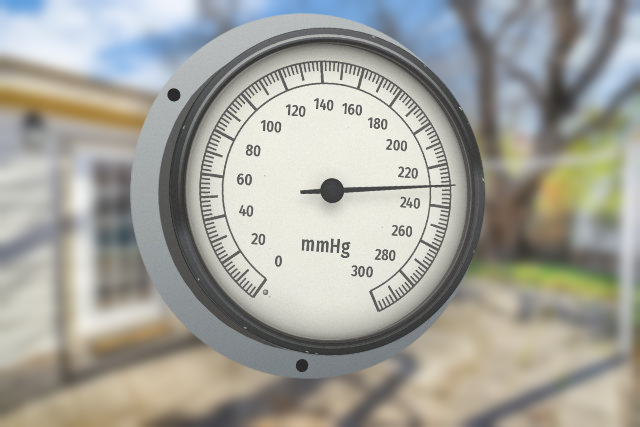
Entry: 230 mmHg
